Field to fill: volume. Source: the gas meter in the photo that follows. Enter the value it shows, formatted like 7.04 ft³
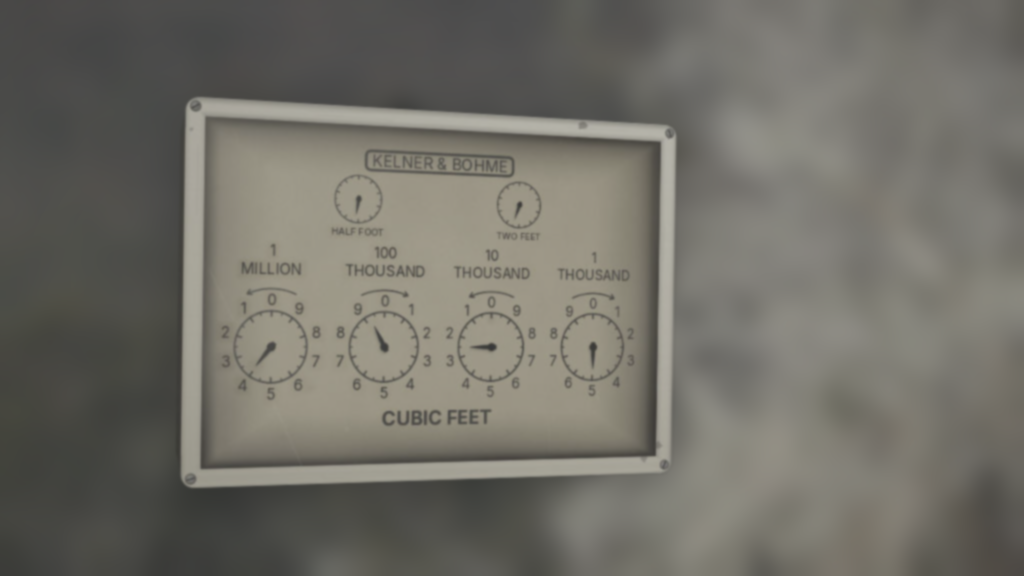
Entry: 392500 ft³
